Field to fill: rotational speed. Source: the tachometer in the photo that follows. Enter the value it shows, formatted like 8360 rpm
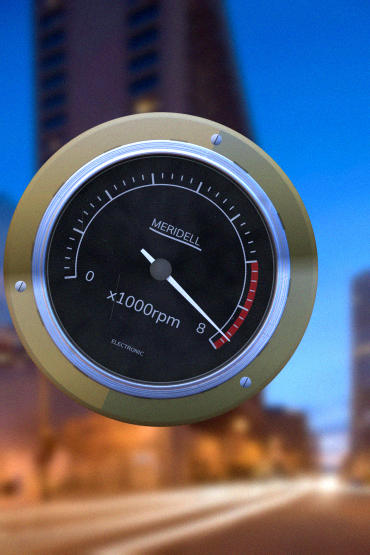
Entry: 7700 rpm
